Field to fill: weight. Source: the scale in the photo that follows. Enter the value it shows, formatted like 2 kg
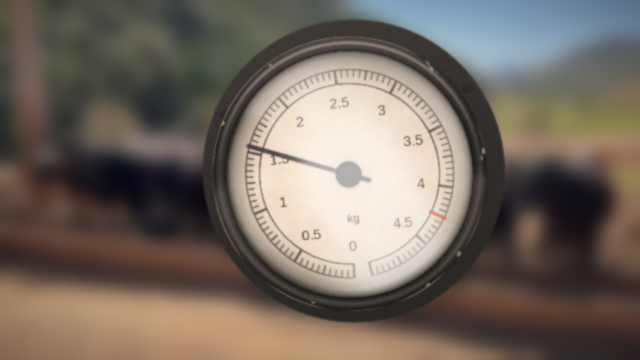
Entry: 1.55 kg
